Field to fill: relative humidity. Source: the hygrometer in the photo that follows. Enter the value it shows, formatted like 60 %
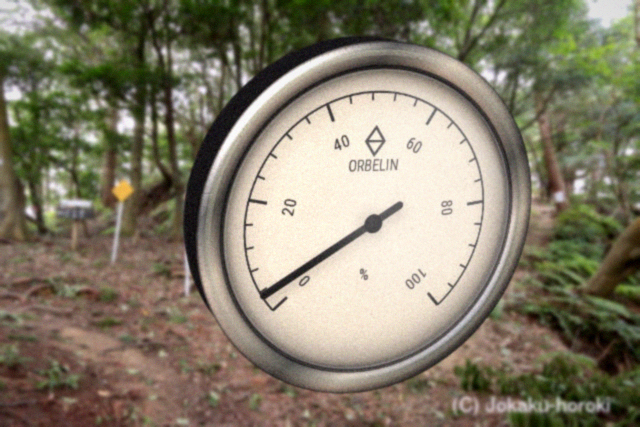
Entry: 4 %
